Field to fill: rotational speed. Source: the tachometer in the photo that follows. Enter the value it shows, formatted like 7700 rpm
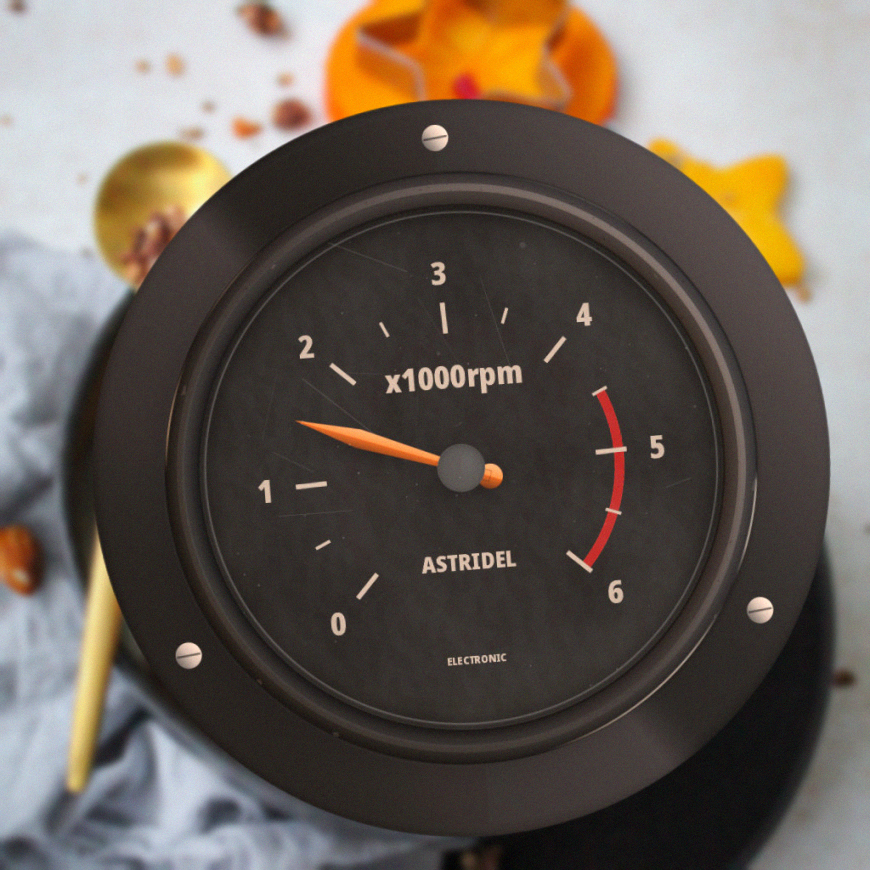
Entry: 1500 rpm
